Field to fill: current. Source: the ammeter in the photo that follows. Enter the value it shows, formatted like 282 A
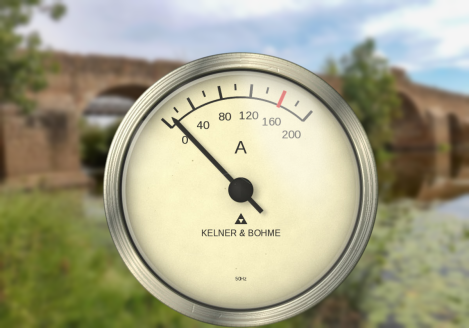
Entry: 10 A
